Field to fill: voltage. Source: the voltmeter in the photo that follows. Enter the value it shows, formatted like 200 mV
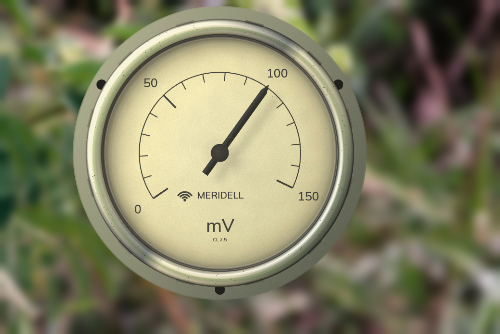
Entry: 100 mV
